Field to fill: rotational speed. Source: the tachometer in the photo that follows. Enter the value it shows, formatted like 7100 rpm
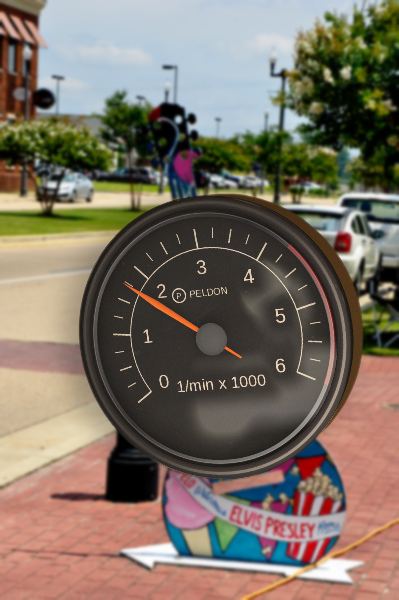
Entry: 1750 rpm
